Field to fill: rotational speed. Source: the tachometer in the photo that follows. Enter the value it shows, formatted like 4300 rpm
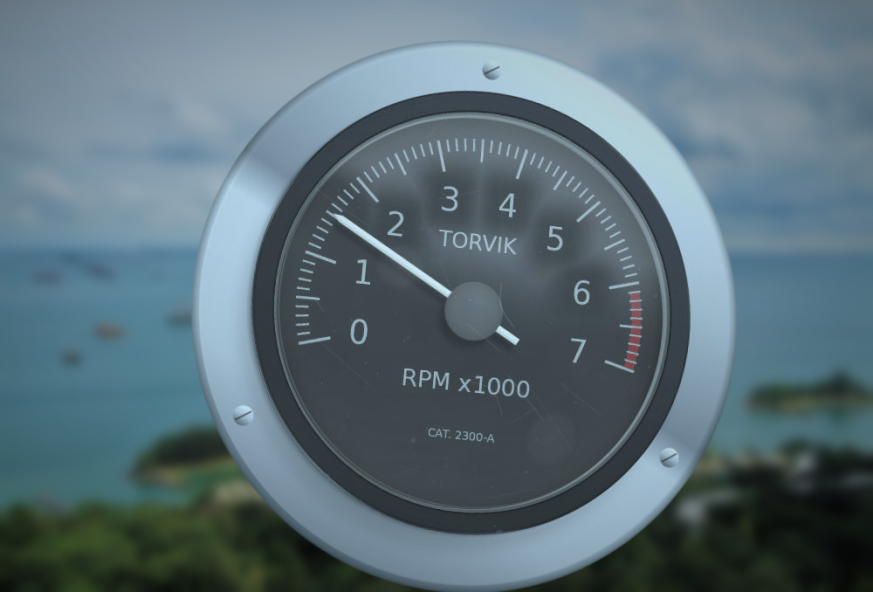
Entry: 1500 rpm
